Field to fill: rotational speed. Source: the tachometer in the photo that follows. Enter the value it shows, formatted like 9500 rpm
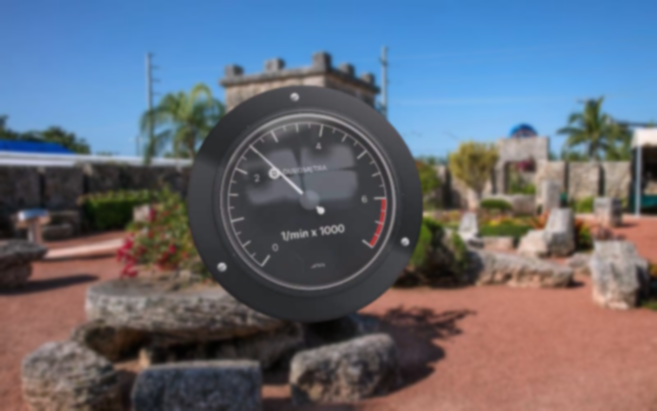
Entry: 2500 rpm
